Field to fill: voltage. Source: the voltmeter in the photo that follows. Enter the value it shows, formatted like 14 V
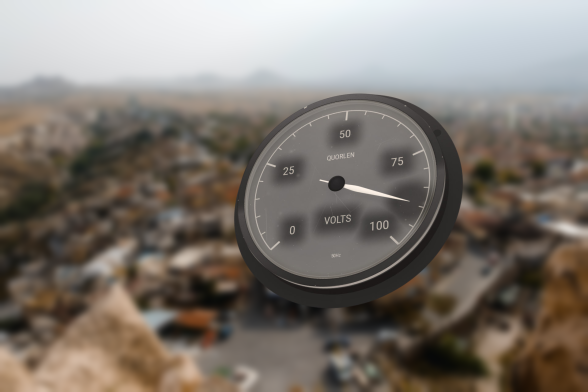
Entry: 90 V
